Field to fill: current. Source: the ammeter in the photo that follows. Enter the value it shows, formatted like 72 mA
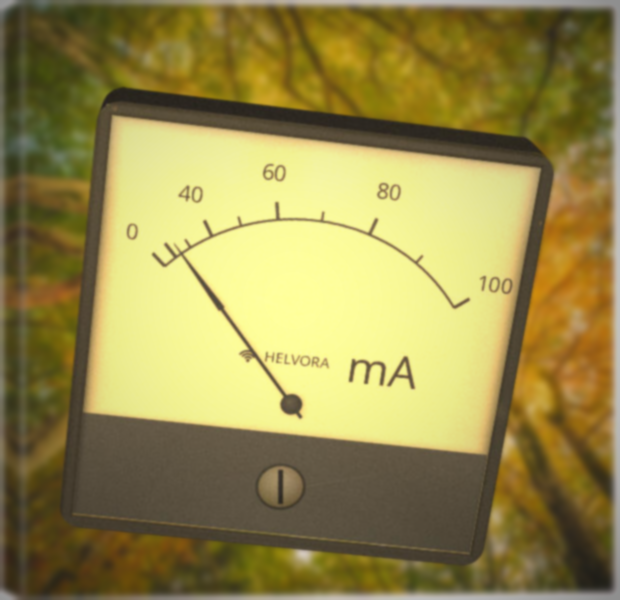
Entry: 25 mA
